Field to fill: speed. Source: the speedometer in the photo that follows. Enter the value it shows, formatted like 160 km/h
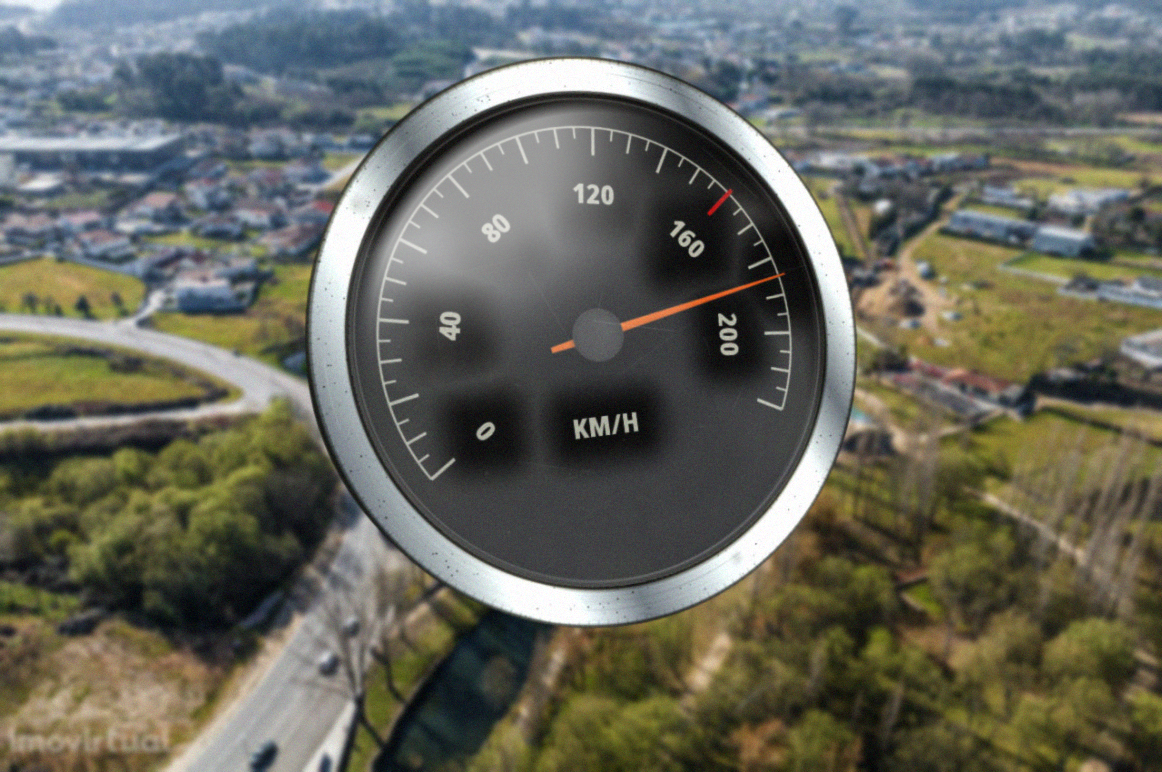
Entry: 185 km/h
